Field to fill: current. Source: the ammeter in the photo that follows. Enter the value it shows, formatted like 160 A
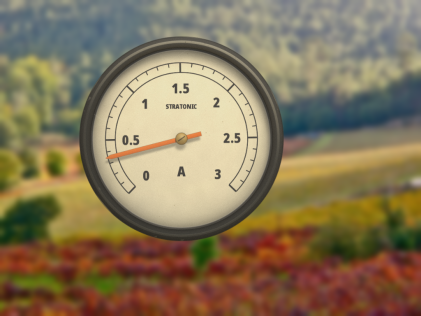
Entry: 0.35 A
